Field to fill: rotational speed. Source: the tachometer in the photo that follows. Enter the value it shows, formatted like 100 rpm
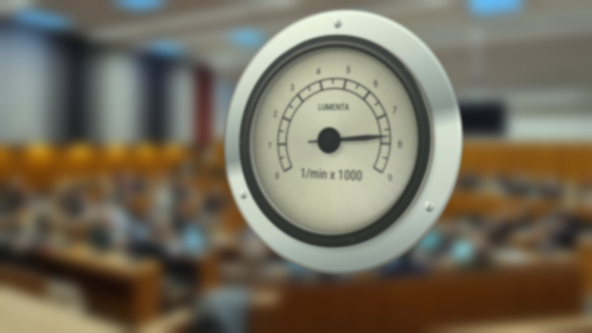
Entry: 7750 rpm
